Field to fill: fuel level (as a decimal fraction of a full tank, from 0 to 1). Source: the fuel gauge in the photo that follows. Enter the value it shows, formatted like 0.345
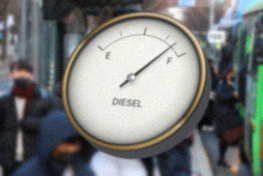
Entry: 0.875
